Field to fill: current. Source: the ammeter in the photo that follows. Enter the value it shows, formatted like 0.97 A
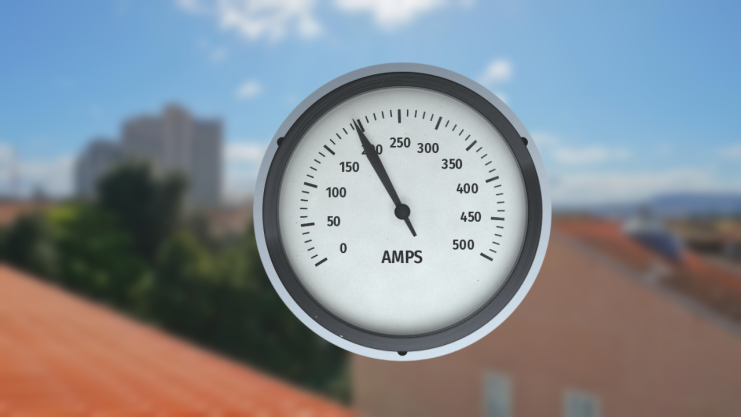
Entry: 195 A
